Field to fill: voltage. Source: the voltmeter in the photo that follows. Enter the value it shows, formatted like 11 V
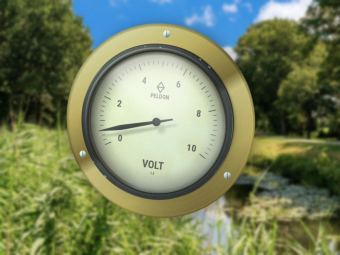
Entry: 0.6 V
